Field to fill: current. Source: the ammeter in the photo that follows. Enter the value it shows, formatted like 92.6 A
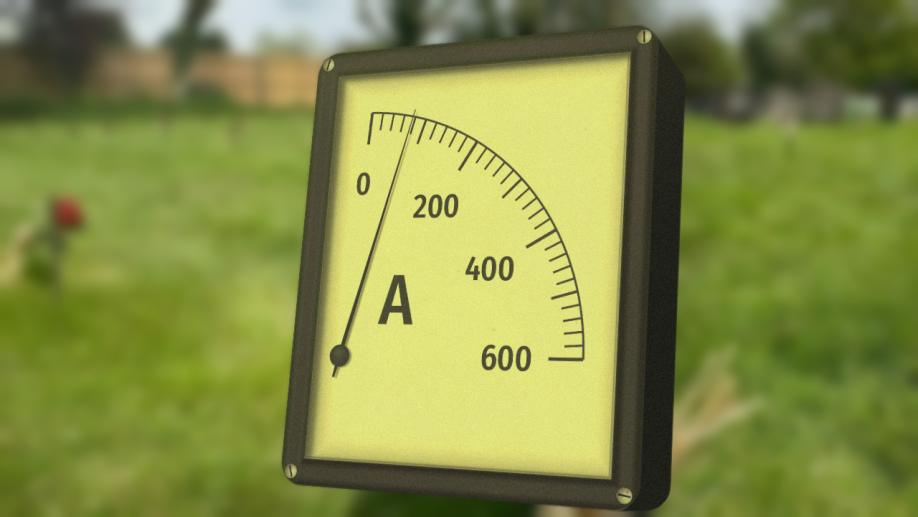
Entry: 80 A
